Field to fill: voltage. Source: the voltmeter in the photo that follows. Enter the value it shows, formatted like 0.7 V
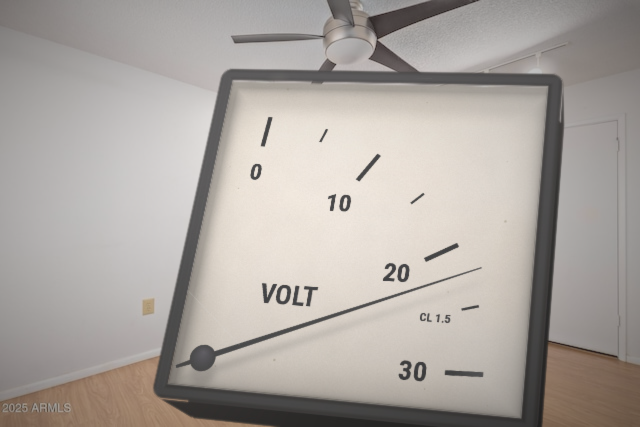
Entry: 22.5 V
